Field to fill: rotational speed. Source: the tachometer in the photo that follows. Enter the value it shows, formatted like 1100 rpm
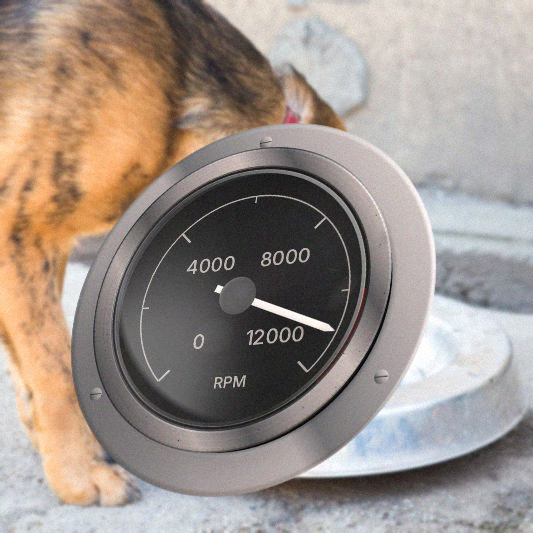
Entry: 11000 rpm
